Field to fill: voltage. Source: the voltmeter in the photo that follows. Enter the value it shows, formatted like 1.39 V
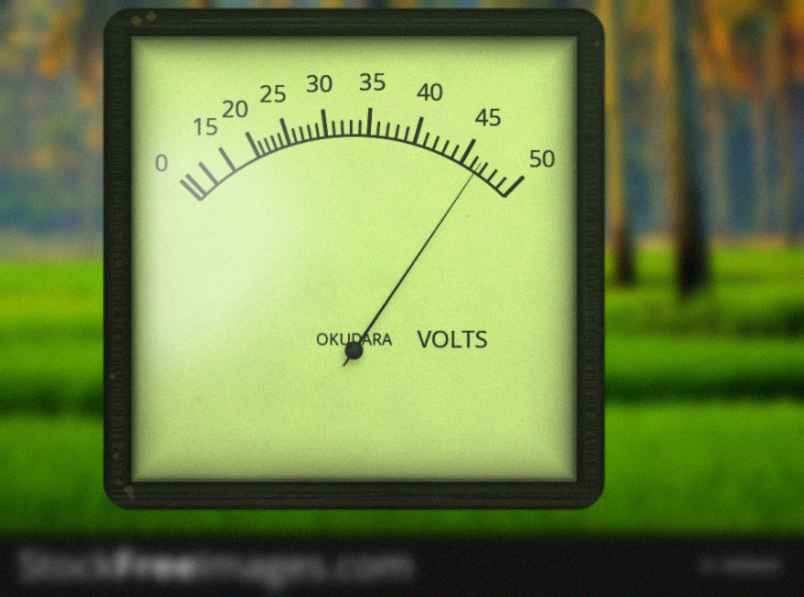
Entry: 46.5 V
